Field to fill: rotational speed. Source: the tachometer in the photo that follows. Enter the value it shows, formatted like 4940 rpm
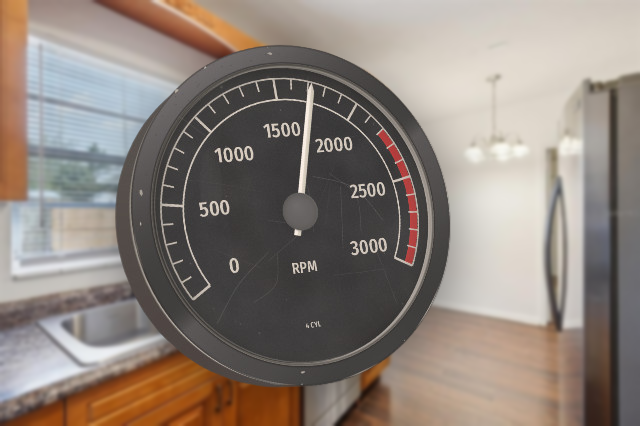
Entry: 1700 rpm
